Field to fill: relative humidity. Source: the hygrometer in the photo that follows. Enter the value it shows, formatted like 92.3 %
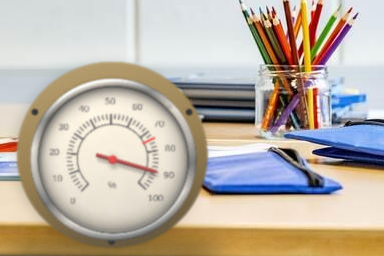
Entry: 90 %
